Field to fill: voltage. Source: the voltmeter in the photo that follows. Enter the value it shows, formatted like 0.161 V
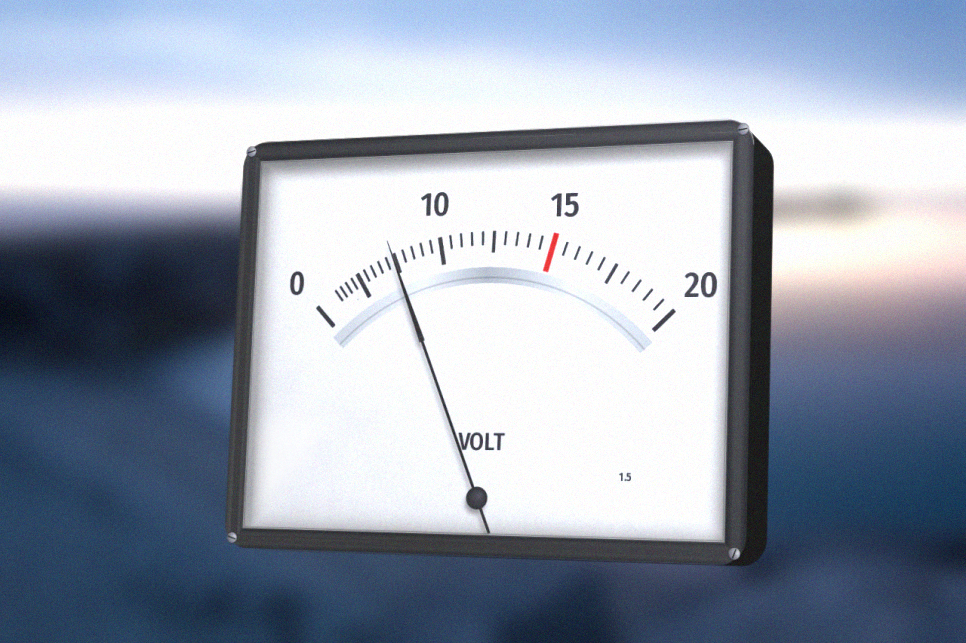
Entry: 7.5 V
